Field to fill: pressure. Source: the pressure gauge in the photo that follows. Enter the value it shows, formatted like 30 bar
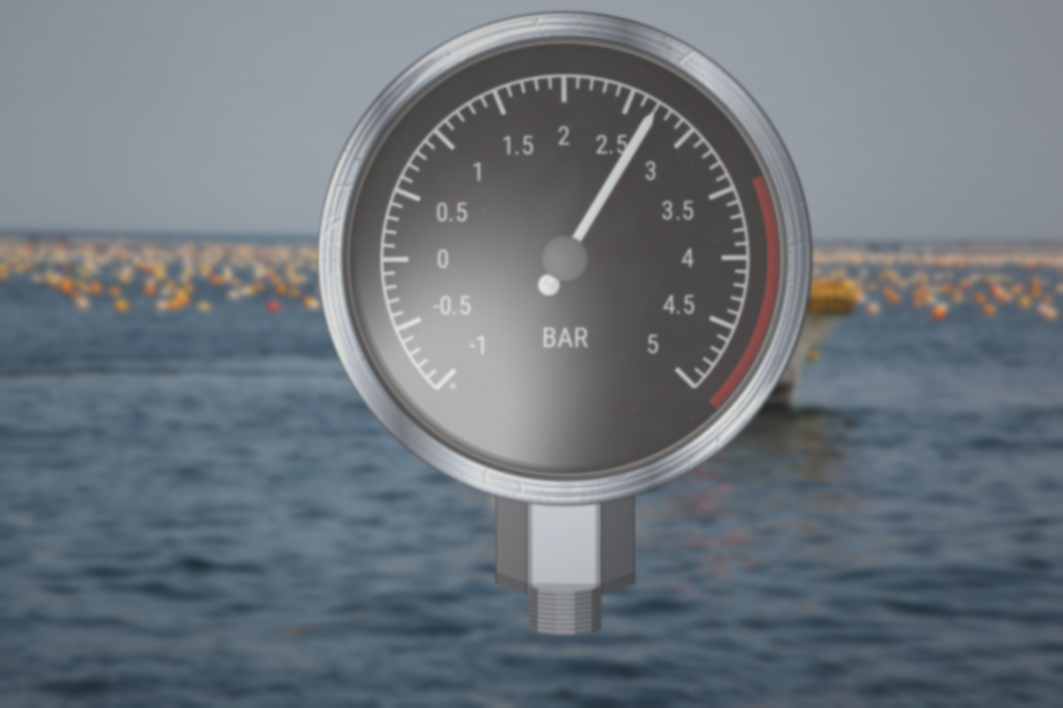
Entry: 2.7 bar
